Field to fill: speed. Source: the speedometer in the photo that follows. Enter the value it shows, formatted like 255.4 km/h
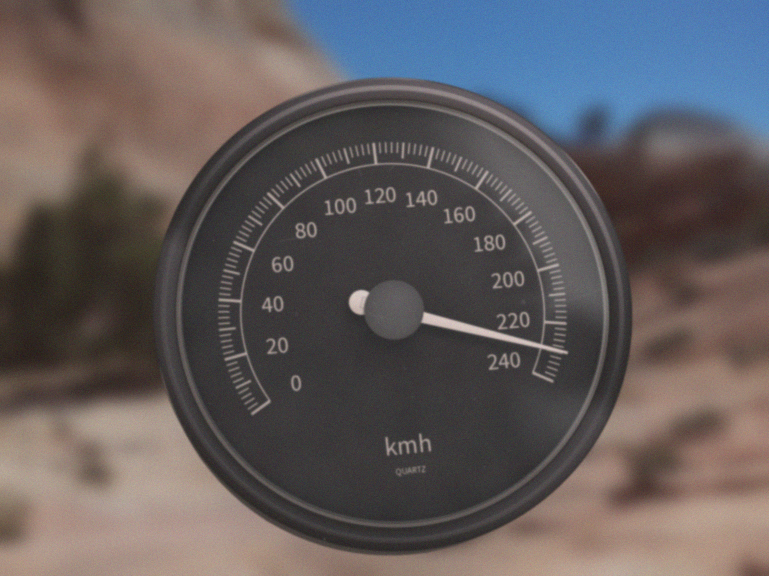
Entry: 230 km/h
